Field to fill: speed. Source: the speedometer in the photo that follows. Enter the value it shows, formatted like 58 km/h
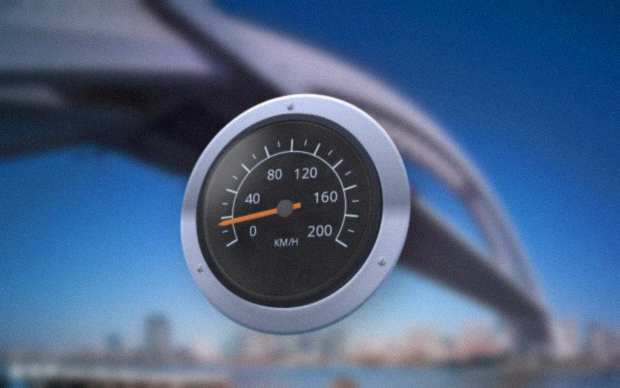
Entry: 15 km/h
